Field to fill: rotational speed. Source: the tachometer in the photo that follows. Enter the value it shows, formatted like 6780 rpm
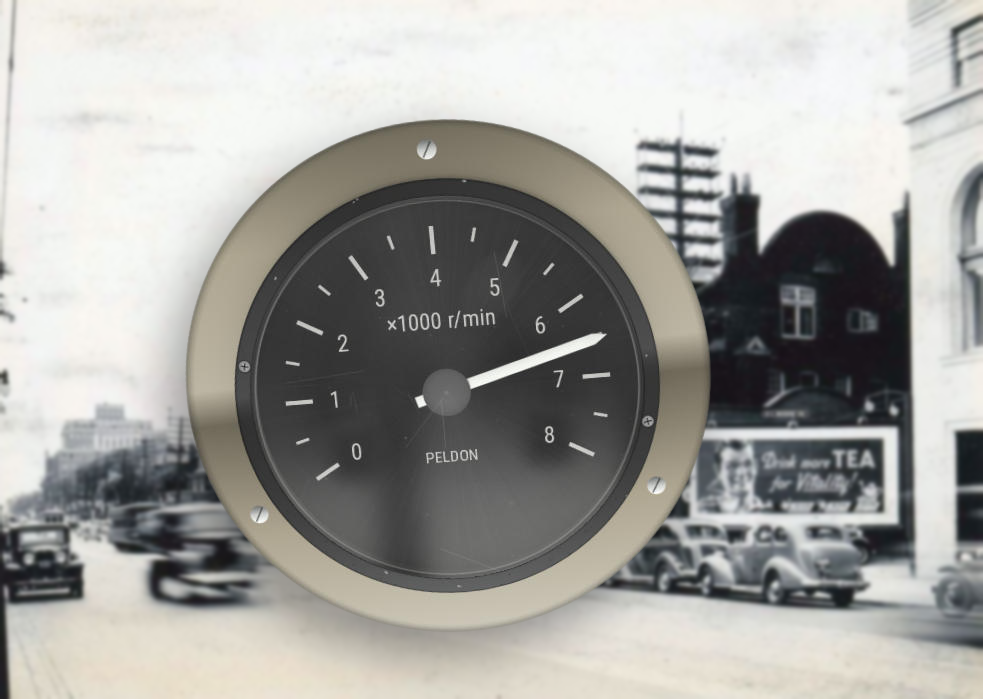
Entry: 6500 rpm
